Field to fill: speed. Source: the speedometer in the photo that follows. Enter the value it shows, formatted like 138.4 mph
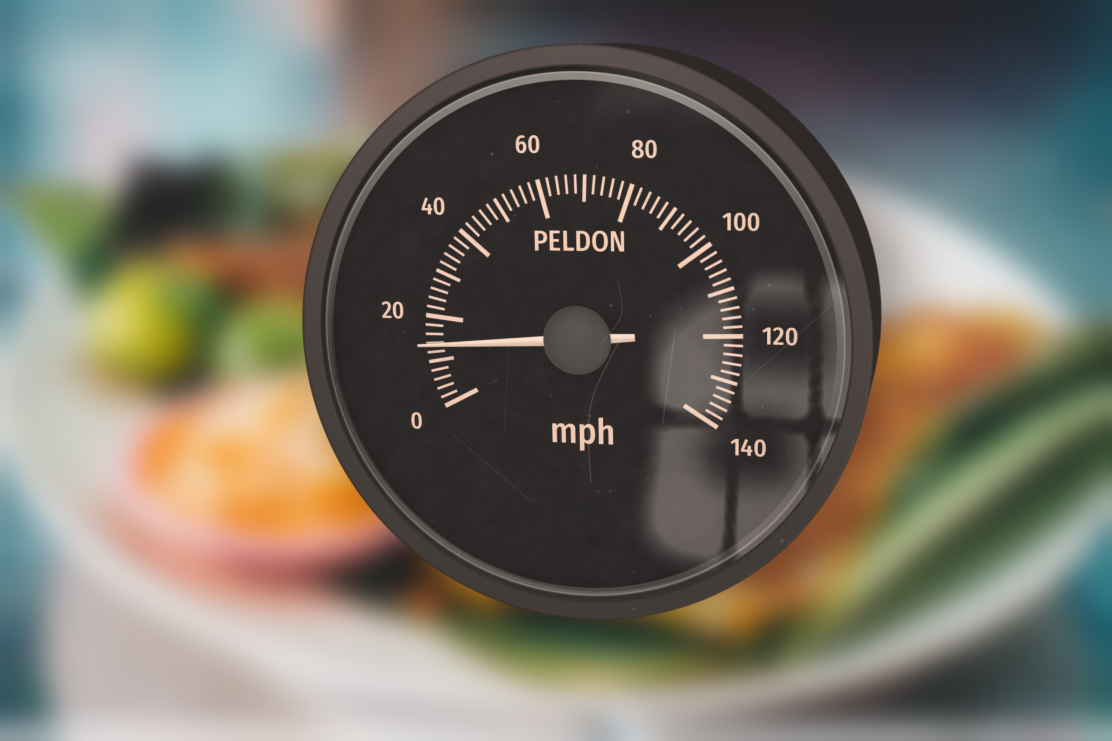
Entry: 14 mph
